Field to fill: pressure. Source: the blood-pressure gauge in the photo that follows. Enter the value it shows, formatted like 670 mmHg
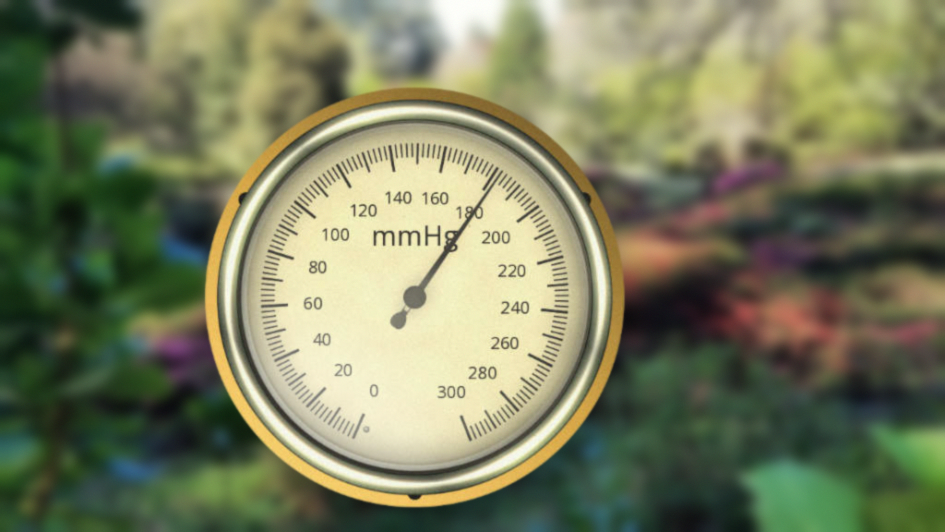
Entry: 182 mmHg
